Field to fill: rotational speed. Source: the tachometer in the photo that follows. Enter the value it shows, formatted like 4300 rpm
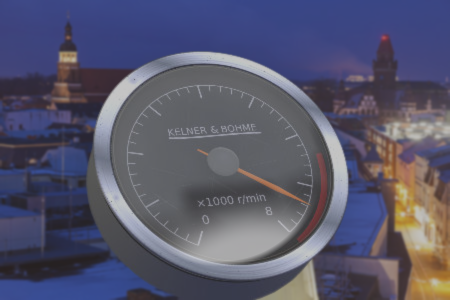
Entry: 7400 rpm
